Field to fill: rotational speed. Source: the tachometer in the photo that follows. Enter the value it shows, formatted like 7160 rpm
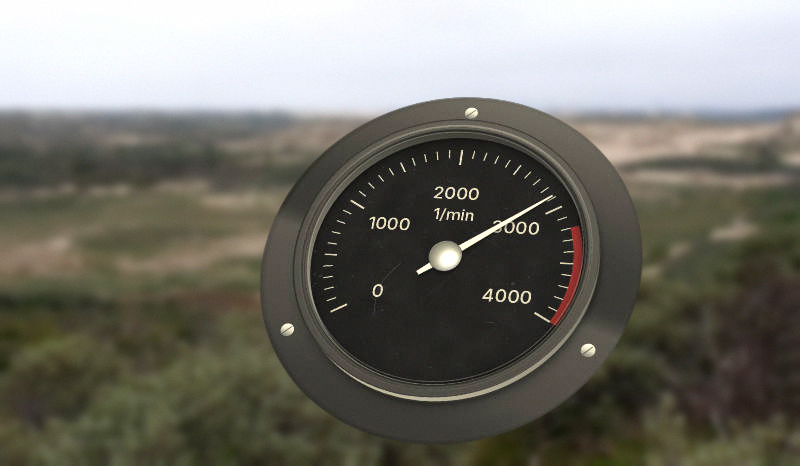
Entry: 2900 rpm
